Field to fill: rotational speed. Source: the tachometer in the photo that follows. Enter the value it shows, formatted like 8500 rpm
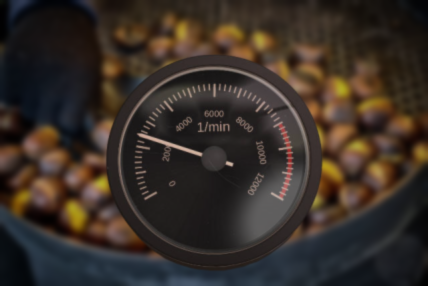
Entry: 2400 rpm
